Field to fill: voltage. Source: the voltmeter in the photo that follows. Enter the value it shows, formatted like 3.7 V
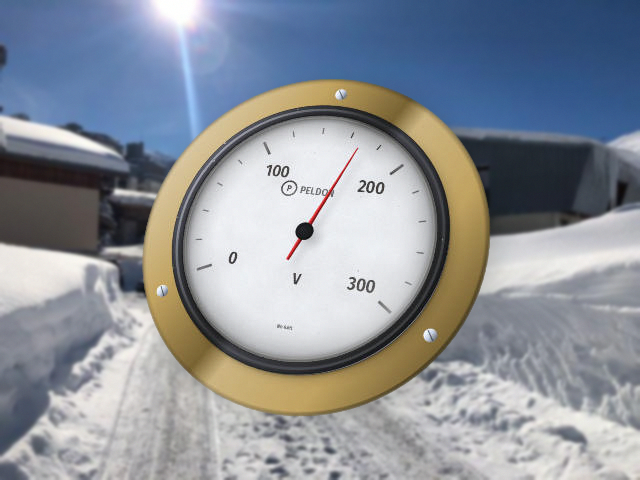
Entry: 170 V
